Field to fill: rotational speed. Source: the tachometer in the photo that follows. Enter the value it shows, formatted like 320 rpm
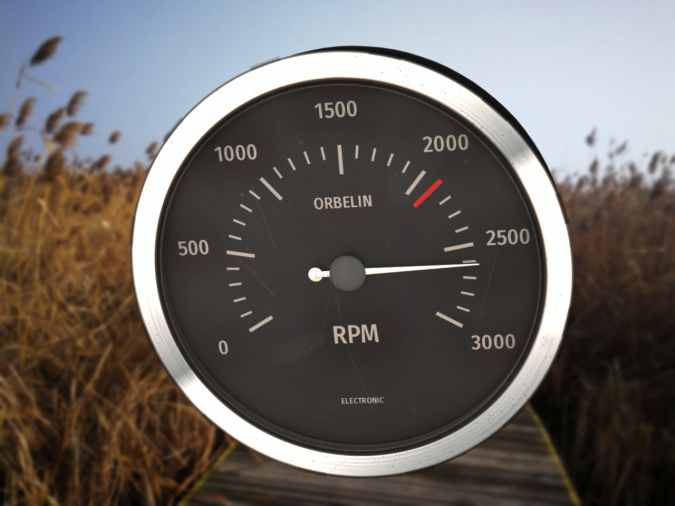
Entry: 2600 rpm
